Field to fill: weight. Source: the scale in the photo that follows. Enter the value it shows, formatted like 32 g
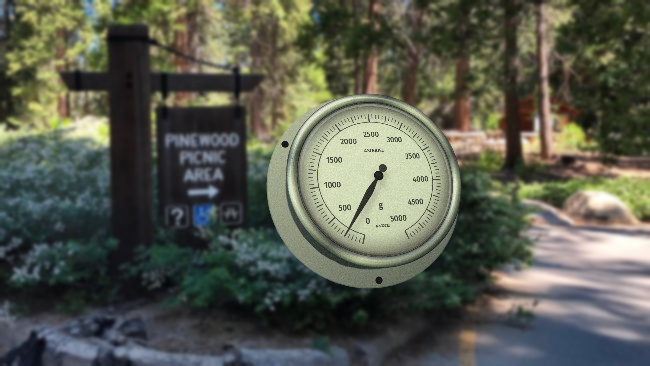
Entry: 250 g
